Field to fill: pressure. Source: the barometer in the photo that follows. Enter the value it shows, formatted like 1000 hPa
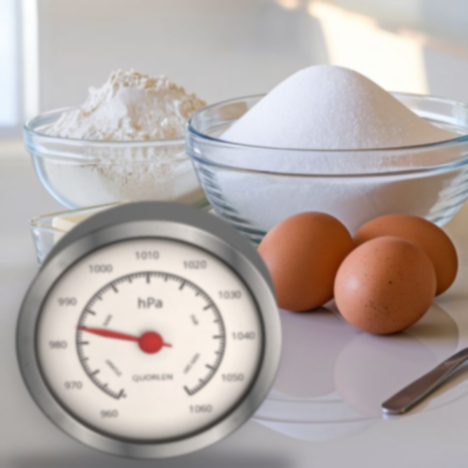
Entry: 985 hPa
